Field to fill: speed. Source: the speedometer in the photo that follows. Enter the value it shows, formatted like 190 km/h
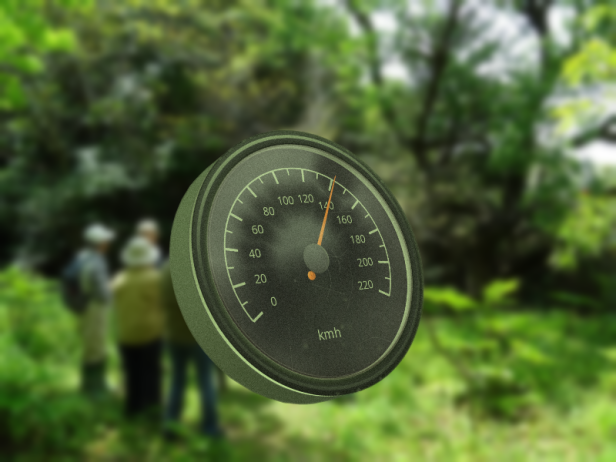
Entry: 140 km/h
